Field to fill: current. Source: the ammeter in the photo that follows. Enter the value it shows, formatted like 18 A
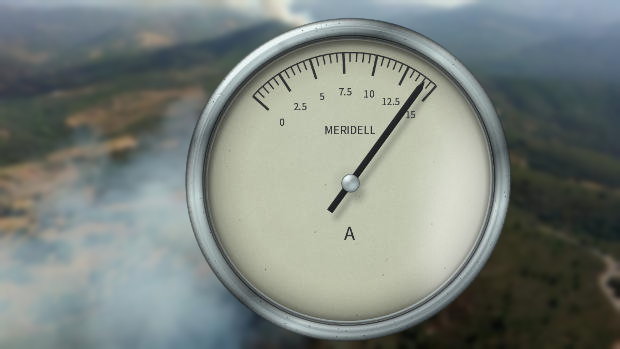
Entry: 14 A
